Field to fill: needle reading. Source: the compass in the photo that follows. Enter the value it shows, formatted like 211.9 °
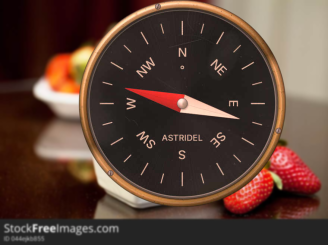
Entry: 285 °
